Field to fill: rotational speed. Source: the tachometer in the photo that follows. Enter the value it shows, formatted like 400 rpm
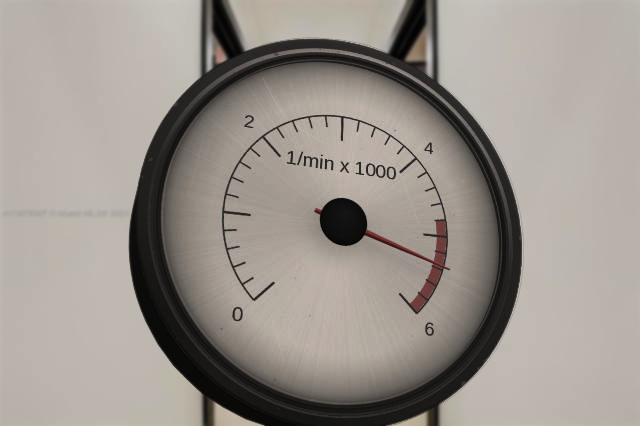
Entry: 5400 rpm
